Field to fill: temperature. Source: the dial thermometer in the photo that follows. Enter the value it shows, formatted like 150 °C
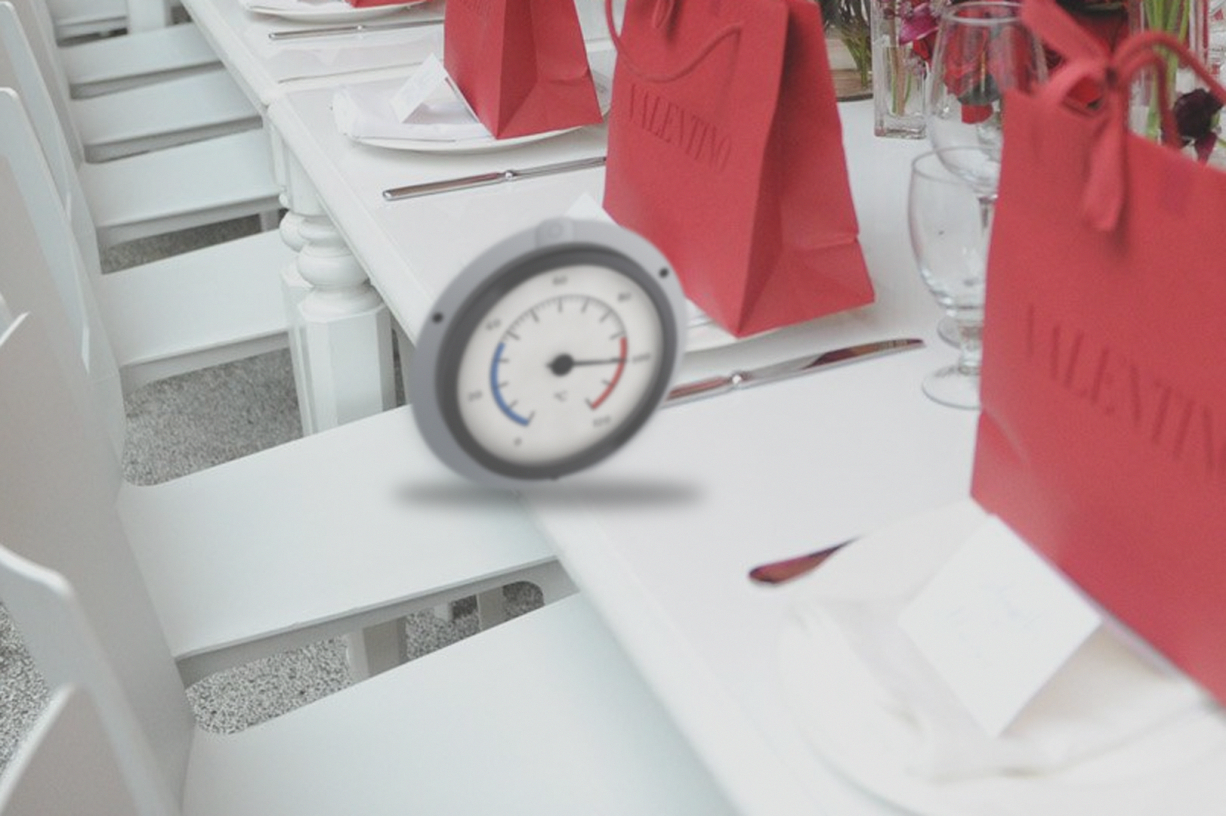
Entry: 100 °C
